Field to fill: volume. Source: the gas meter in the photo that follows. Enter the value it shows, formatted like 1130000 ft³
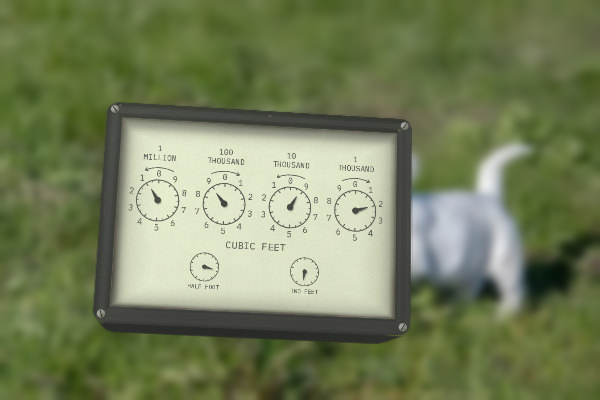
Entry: 89200 ft³
